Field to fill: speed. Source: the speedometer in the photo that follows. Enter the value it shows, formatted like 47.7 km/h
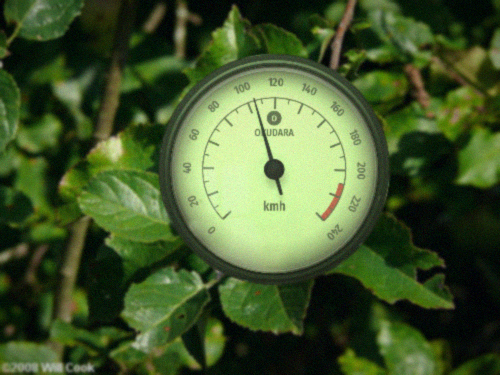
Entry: 105 km/h
